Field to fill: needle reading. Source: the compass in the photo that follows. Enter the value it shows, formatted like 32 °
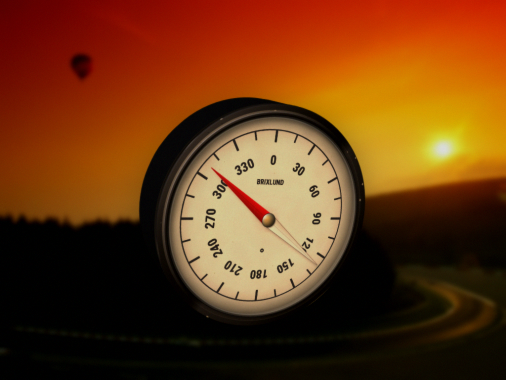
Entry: 307.5 °
